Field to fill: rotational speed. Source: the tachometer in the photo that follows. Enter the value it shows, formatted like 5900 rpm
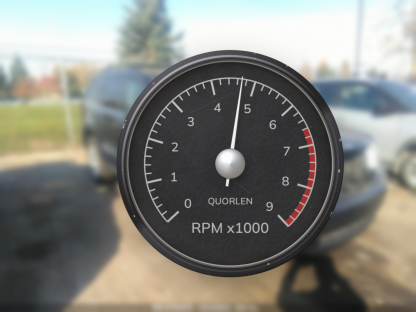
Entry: 4700 rpm
